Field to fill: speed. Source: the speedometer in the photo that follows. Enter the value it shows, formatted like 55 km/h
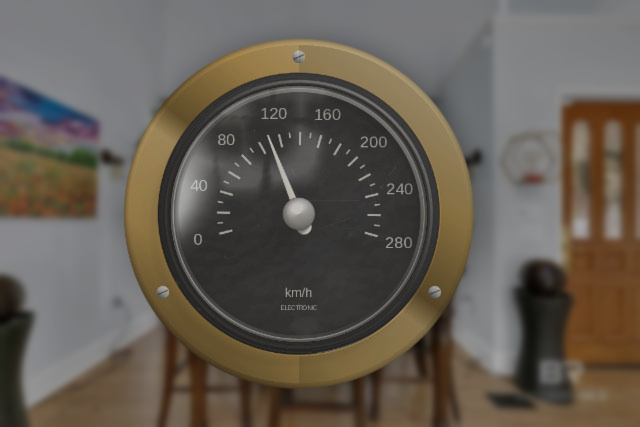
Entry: 110 km/h
